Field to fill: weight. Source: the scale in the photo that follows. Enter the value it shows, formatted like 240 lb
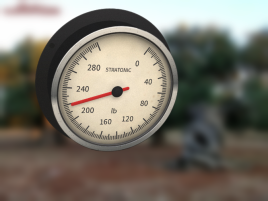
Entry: 220 lb
